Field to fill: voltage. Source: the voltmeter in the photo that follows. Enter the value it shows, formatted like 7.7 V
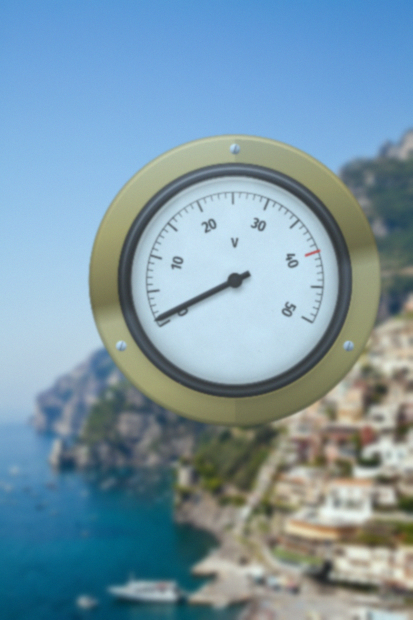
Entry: 1 V
